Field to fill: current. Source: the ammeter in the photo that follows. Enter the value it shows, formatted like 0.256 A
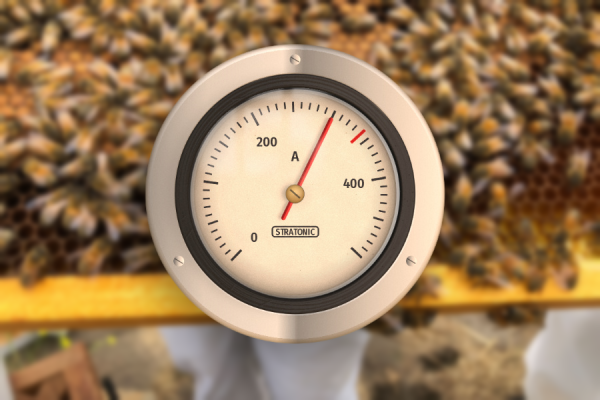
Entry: 300 A
